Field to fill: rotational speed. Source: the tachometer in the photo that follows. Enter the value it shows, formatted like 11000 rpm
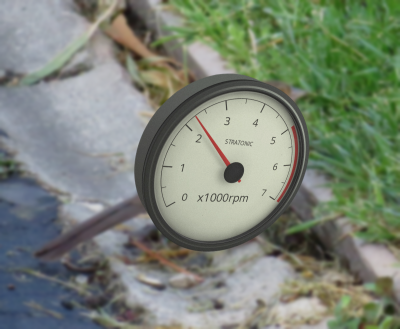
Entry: 2250 rpm
